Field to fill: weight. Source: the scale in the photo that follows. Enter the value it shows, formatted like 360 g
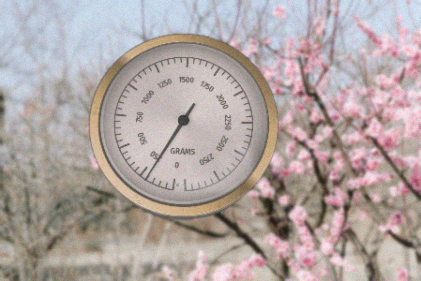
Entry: 200 g
